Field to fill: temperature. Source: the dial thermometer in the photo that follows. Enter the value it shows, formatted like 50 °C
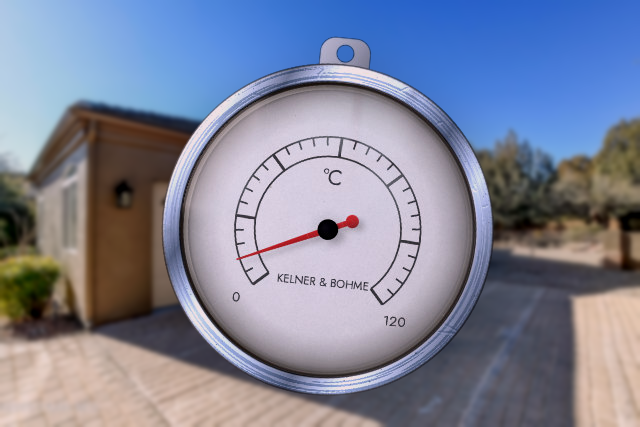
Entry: 8 °C
